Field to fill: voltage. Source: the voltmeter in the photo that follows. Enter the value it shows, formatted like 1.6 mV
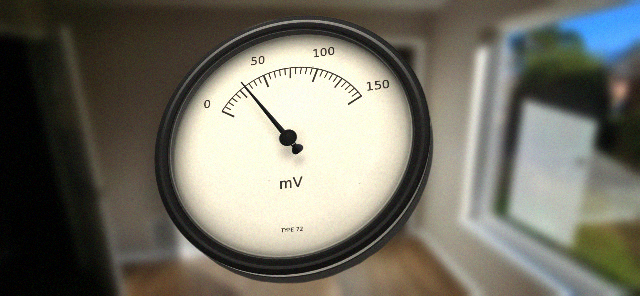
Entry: 30 mV
